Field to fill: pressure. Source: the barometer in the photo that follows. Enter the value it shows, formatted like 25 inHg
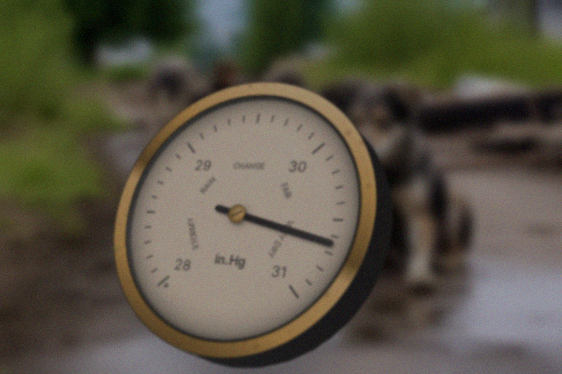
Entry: 30.65 inHg
